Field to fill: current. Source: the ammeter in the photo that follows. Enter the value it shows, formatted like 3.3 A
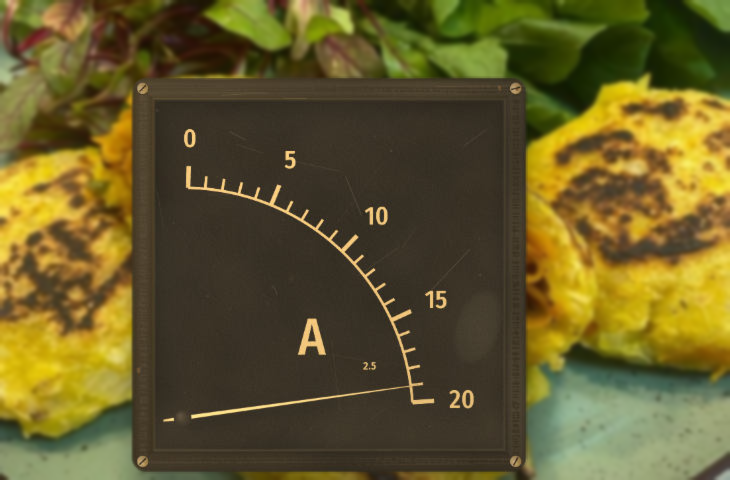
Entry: 19 A
